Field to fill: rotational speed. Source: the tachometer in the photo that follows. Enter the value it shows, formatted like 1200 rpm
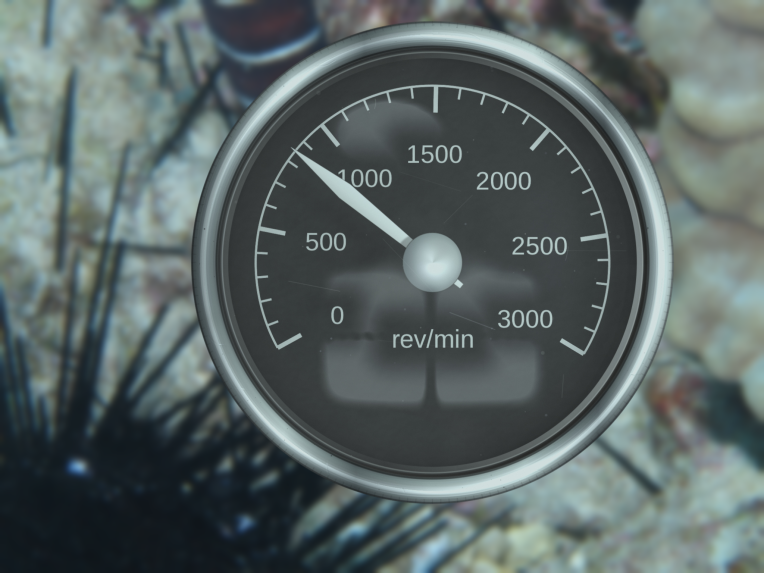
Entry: 850 rpm
